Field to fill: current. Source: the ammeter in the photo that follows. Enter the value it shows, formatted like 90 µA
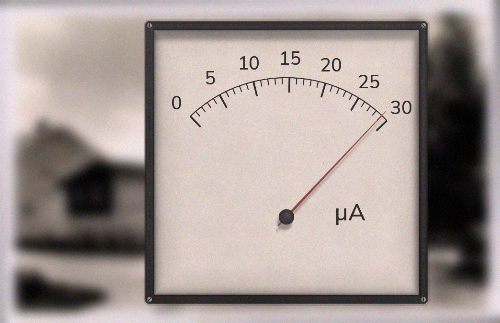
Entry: 29 µA
